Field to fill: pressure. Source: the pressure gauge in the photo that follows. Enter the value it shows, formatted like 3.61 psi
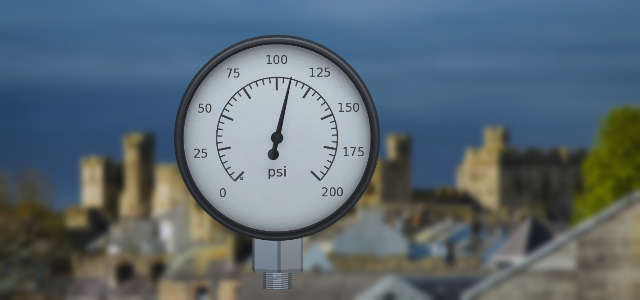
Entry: 110 psi
